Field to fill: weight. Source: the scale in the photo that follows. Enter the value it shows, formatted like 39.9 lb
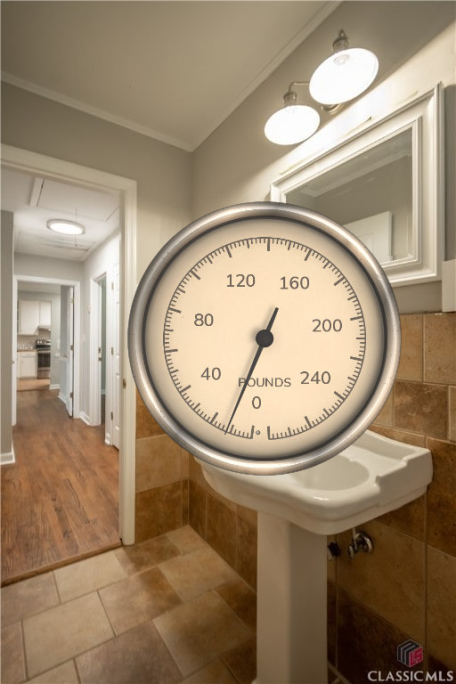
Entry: 12 lb
